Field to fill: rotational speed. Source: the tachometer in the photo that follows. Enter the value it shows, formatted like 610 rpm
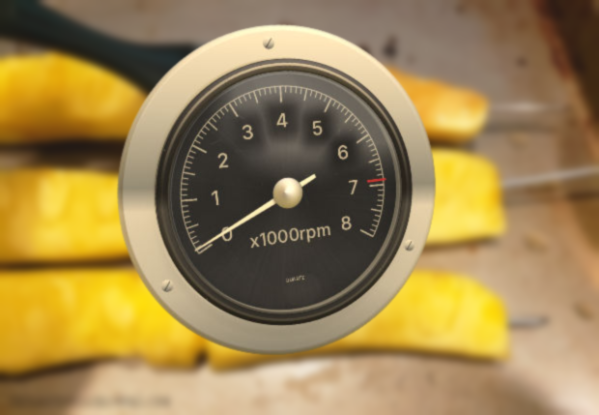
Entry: 100 rpm
